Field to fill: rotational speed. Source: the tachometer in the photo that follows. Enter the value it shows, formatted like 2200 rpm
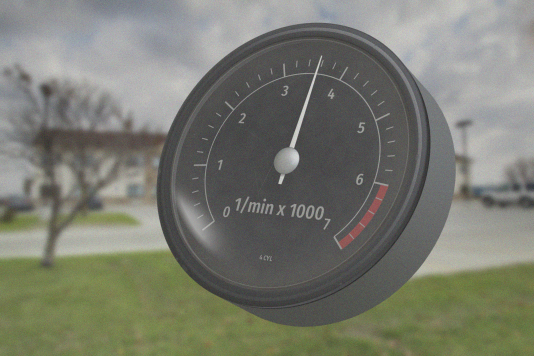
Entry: 3600 rpm
